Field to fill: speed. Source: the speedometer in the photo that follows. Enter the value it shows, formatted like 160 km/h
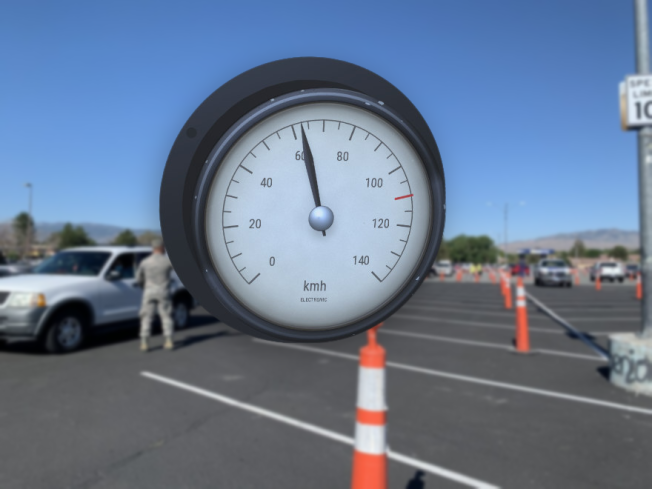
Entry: 62.5 km/h
